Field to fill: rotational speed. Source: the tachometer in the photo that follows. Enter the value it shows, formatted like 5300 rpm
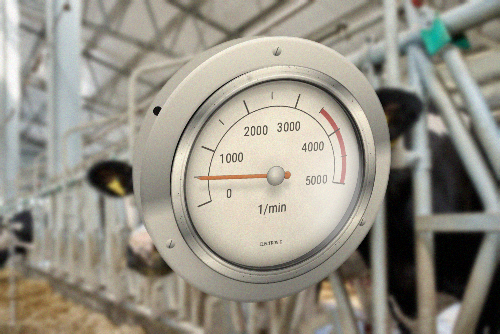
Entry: 500 rpm
